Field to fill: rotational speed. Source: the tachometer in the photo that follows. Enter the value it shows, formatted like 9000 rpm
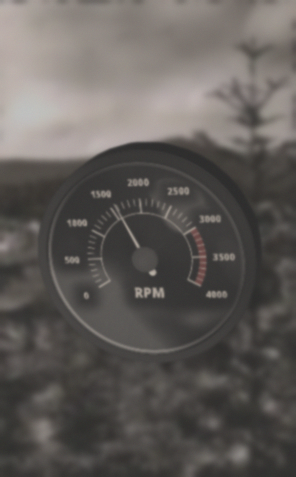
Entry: 1600 rpm
